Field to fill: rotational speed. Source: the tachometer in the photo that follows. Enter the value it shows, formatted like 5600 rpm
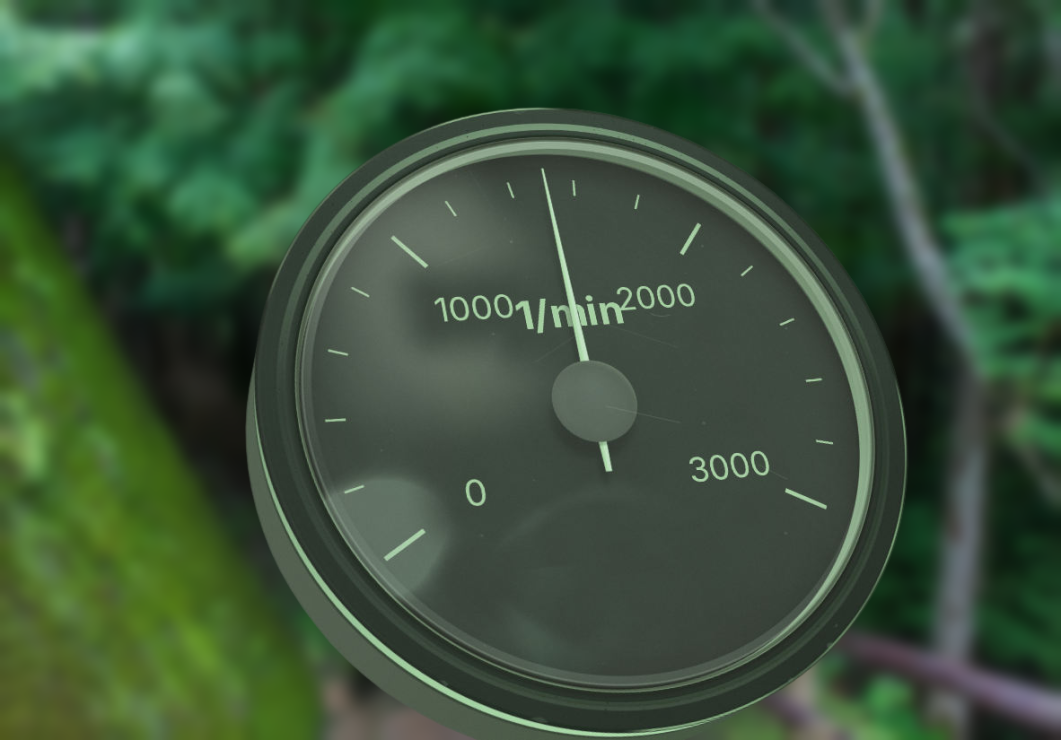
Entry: 1500 rpm
